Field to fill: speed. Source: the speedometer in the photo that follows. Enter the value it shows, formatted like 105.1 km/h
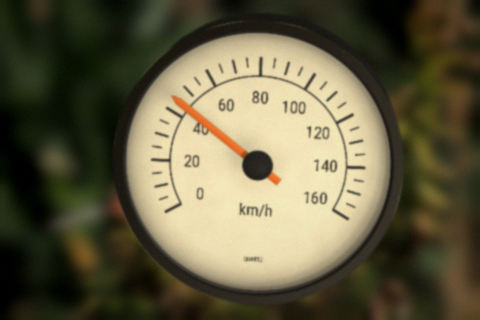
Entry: 45 km/h
